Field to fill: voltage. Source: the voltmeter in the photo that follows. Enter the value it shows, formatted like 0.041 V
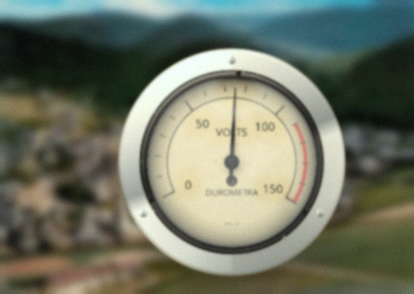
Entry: 75 V
